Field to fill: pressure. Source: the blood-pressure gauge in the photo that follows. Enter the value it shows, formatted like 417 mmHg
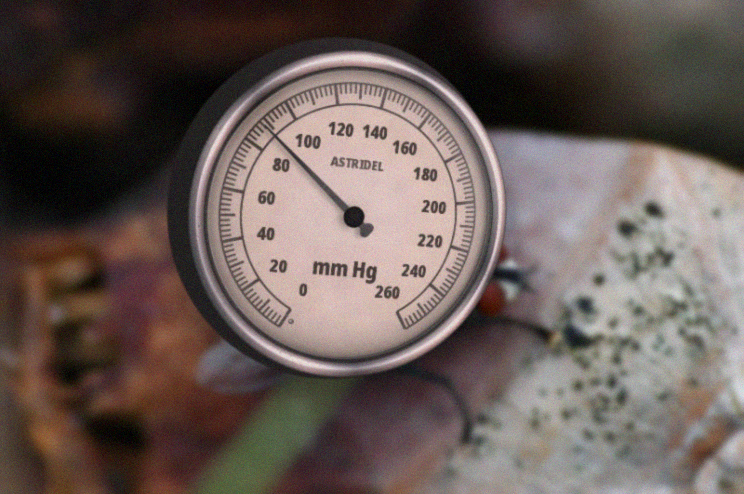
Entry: 88 mmHg
